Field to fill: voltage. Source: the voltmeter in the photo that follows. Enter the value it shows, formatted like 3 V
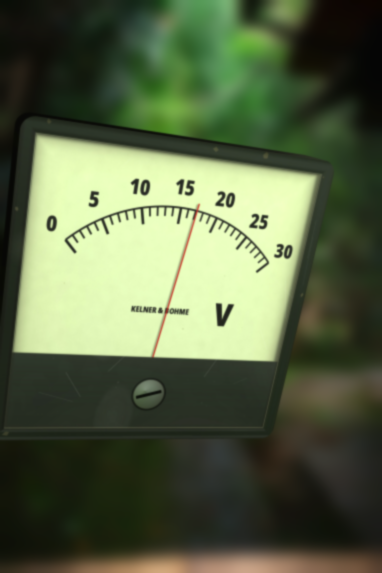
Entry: 17 V
